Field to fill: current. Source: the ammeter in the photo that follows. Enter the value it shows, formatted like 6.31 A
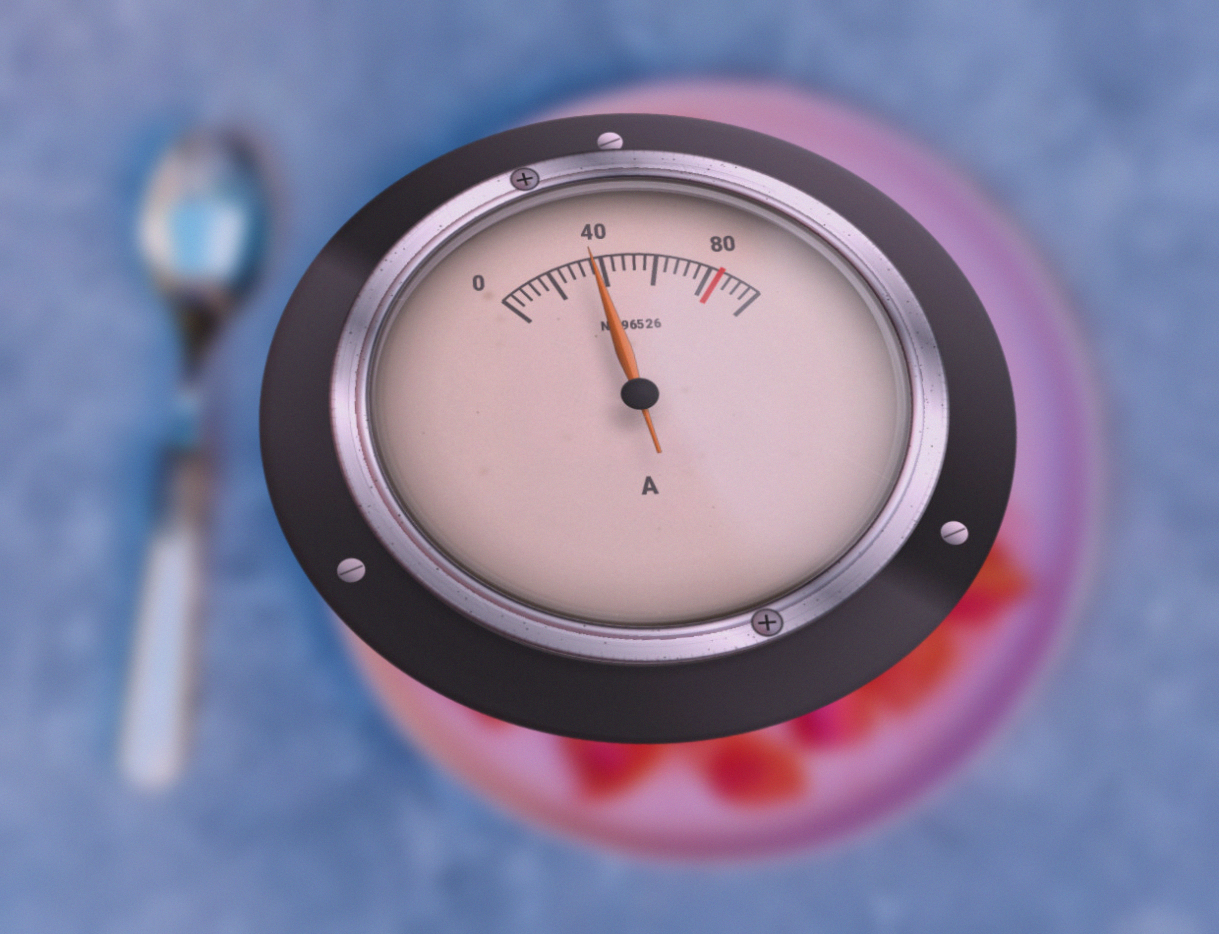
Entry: 36 A
